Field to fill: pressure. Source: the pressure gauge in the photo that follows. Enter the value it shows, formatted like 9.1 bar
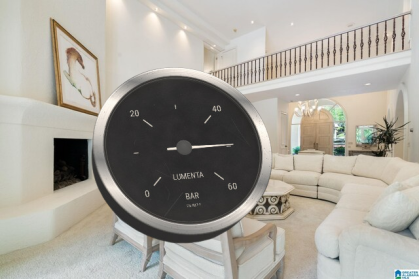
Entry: 50 bar
